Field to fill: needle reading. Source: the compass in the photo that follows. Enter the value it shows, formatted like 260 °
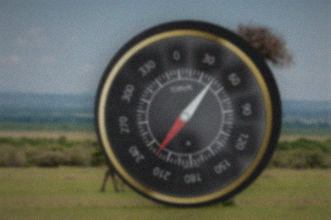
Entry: 225 °
